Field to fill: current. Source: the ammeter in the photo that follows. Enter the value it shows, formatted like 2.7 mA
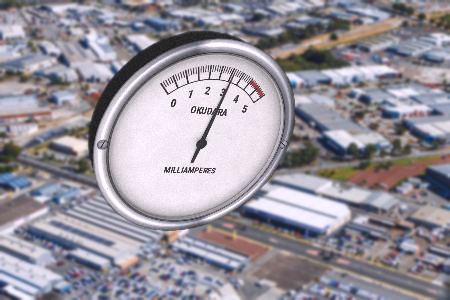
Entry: 3 mA
